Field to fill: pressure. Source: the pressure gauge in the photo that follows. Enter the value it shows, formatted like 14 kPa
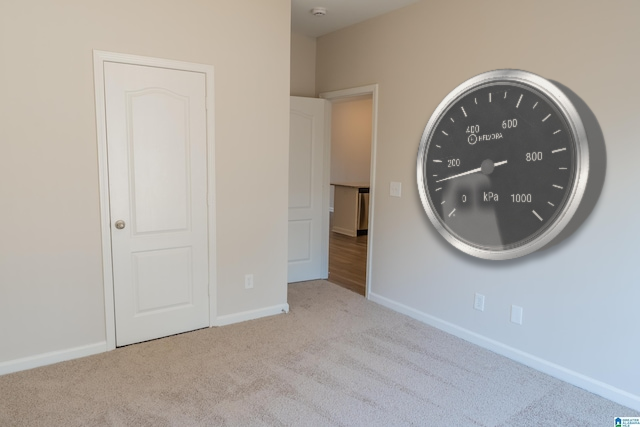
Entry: 125 kPa
